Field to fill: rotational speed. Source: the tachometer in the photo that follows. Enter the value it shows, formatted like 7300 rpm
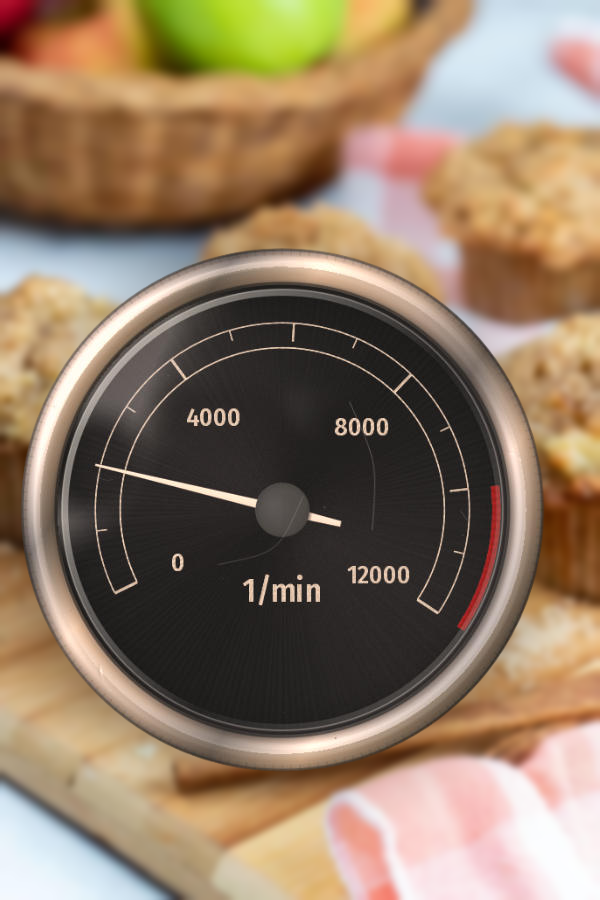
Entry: 2000 rpm
